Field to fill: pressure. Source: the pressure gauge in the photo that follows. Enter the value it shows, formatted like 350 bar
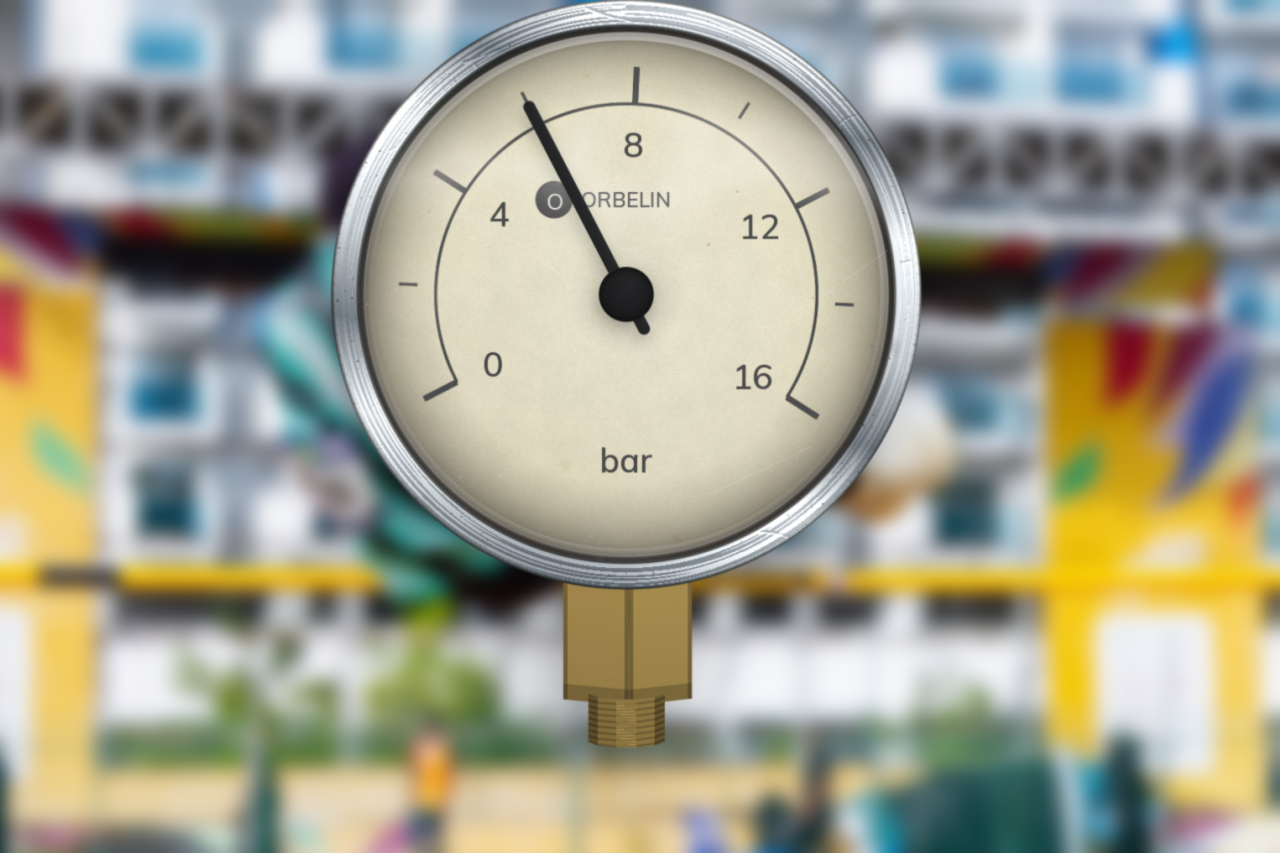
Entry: 6 bar
